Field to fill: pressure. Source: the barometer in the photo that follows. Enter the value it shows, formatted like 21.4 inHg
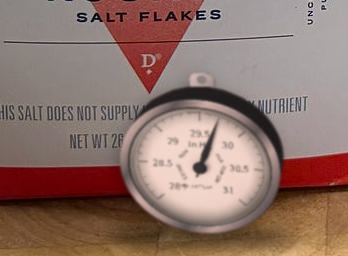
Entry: 29.7 inHg
